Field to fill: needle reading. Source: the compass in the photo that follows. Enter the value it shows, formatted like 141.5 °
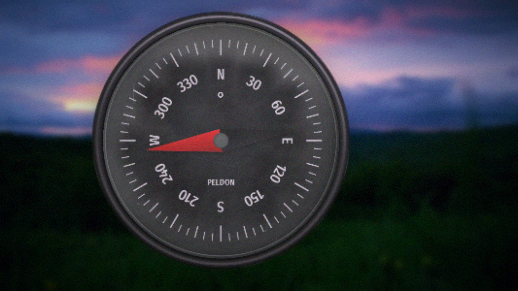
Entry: 262.5 °
